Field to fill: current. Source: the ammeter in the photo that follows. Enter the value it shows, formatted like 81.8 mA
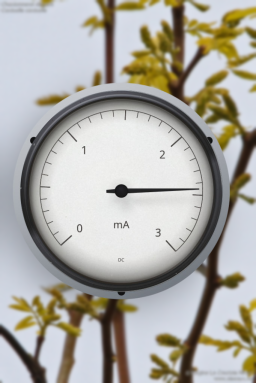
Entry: 2.45 mA
